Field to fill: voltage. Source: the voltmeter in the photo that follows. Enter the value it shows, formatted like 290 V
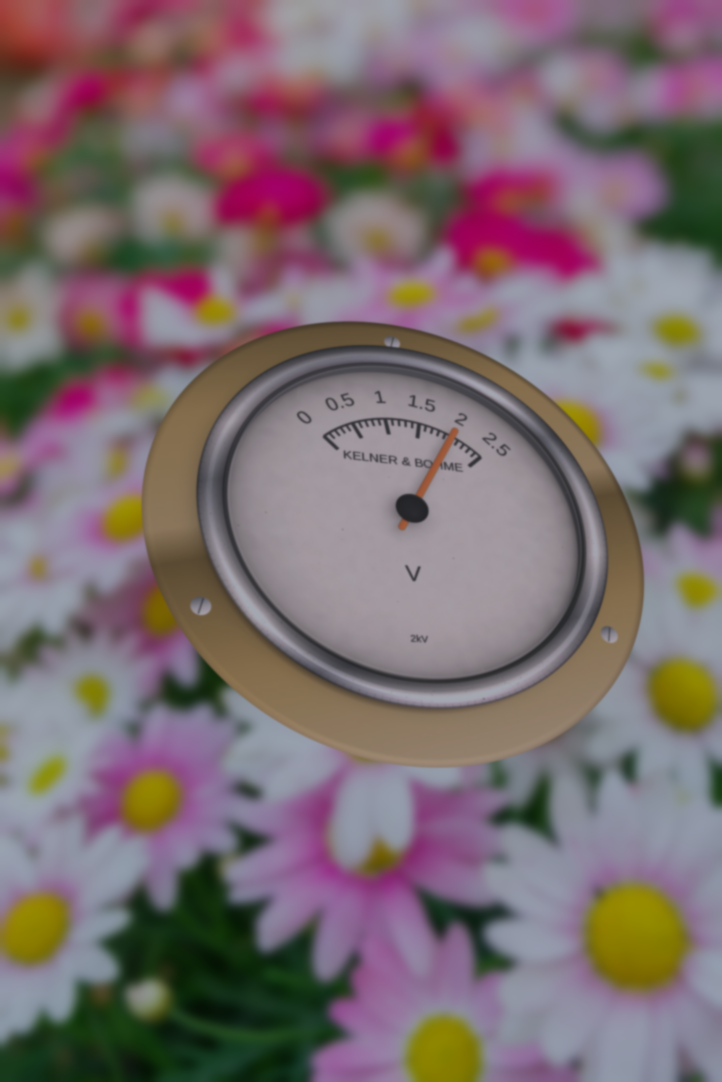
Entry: 2 V
